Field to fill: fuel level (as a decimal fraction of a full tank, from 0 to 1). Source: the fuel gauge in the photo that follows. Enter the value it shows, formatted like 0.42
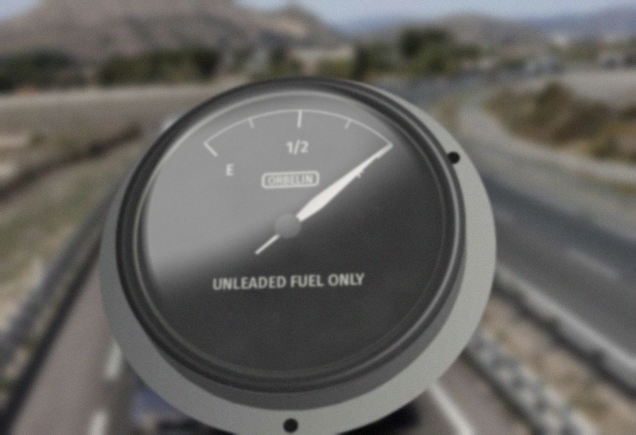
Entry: 1
